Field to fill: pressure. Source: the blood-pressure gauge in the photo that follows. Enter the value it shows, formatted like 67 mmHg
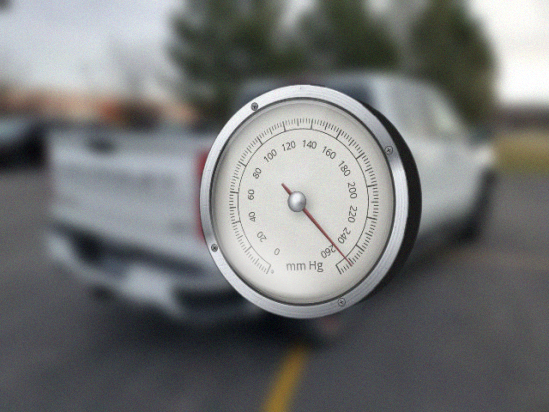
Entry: 250 mmHg
